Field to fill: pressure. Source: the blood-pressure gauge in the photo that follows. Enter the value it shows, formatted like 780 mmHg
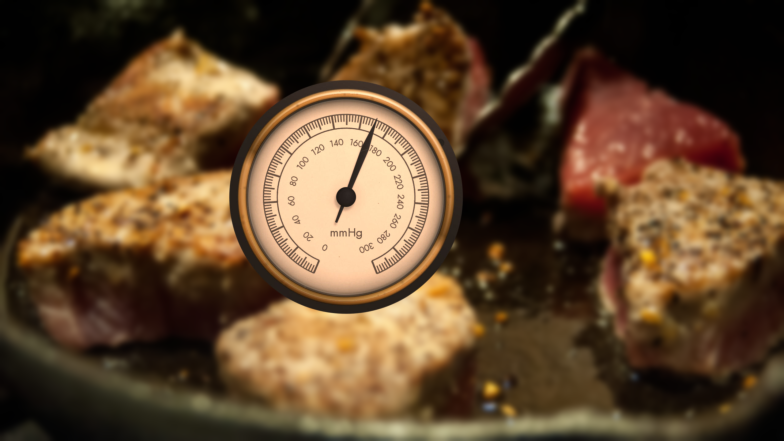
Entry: 170 mmHg
